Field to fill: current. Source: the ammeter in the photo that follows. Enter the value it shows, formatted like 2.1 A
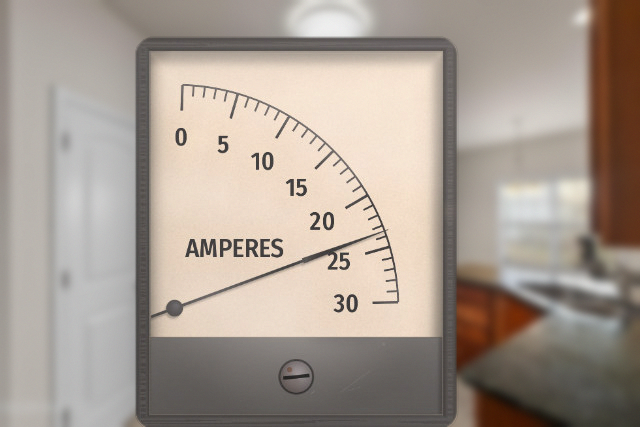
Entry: 23.5 A
